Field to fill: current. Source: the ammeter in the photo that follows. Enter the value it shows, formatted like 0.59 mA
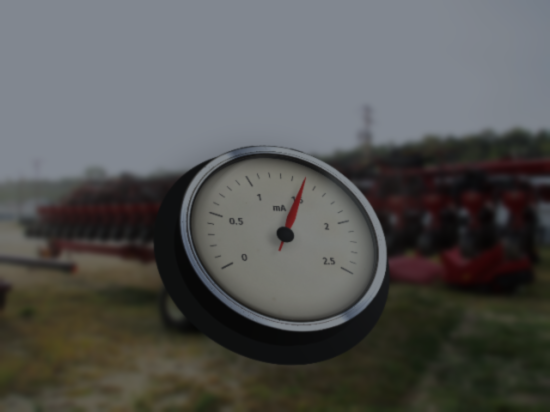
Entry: 1.5 mA
